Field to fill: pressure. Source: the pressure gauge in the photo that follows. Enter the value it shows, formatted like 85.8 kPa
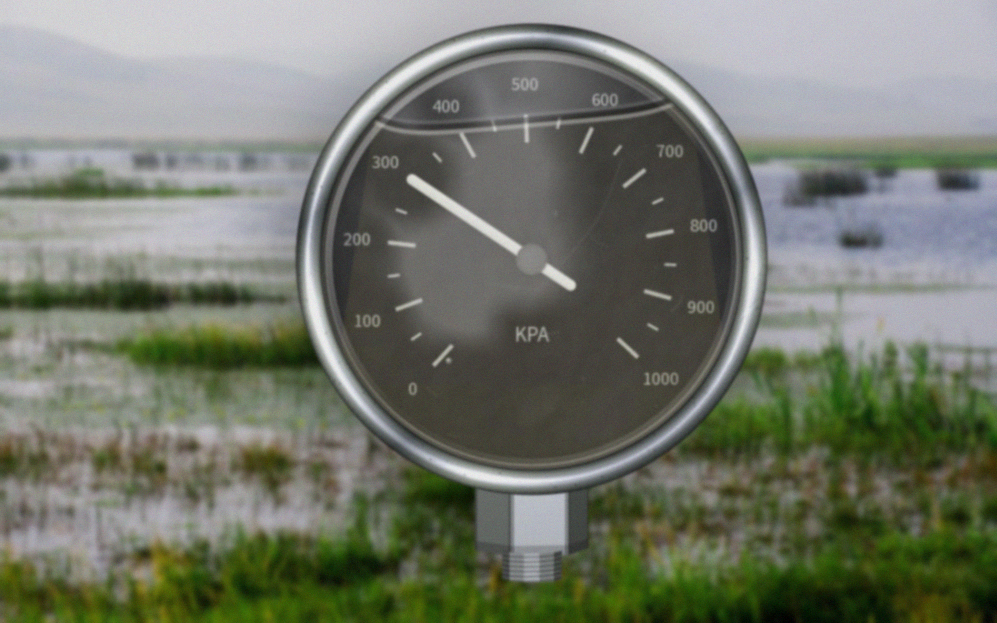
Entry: 300 kPa
